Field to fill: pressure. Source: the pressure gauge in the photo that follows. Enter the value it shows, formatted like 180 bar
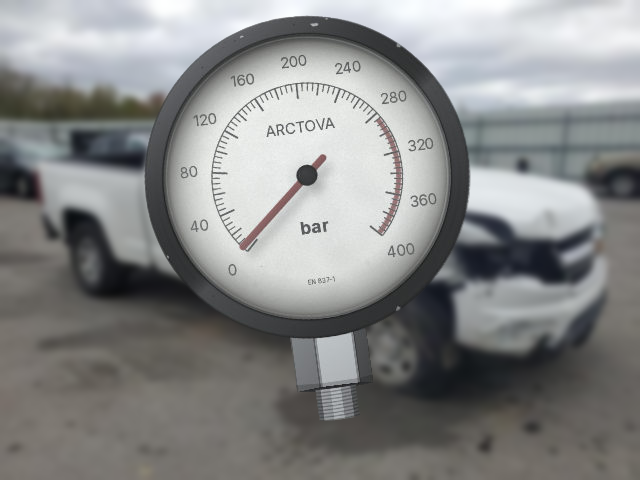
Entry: 5 bar
